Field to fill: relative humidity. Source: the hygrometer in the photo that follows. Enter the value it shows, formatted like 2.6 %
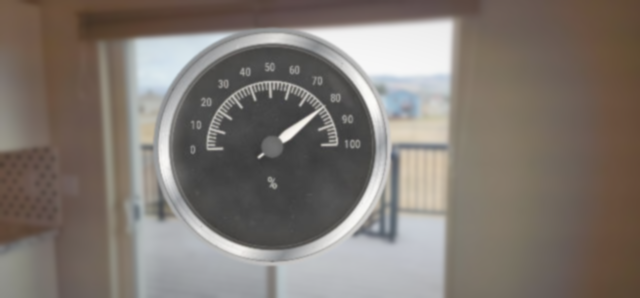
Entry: 80 %
